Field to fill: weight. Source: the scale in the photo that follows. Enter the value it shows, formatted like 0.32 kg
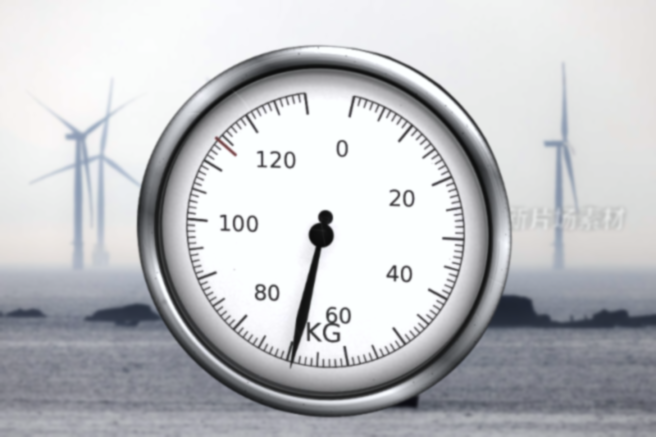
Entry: 69 kg
